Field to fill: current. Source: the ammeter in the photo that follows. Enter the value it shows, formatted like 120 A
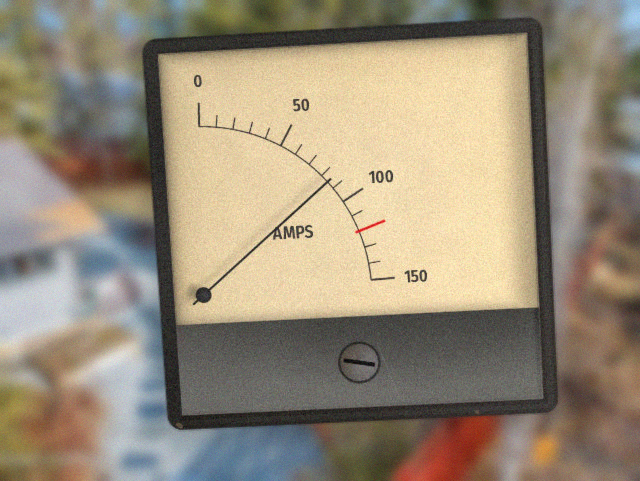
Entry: 85 A
